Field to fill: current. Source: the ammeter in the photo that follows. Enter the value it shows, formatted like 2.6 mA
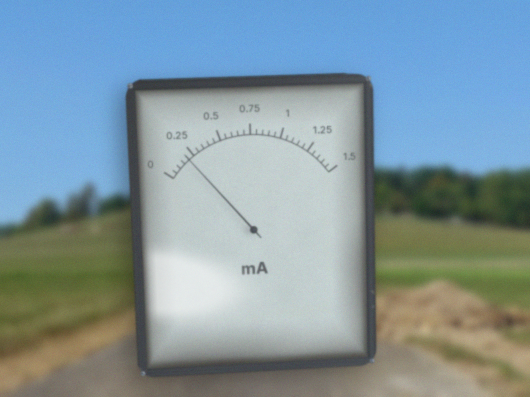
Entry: 0.2 mA
